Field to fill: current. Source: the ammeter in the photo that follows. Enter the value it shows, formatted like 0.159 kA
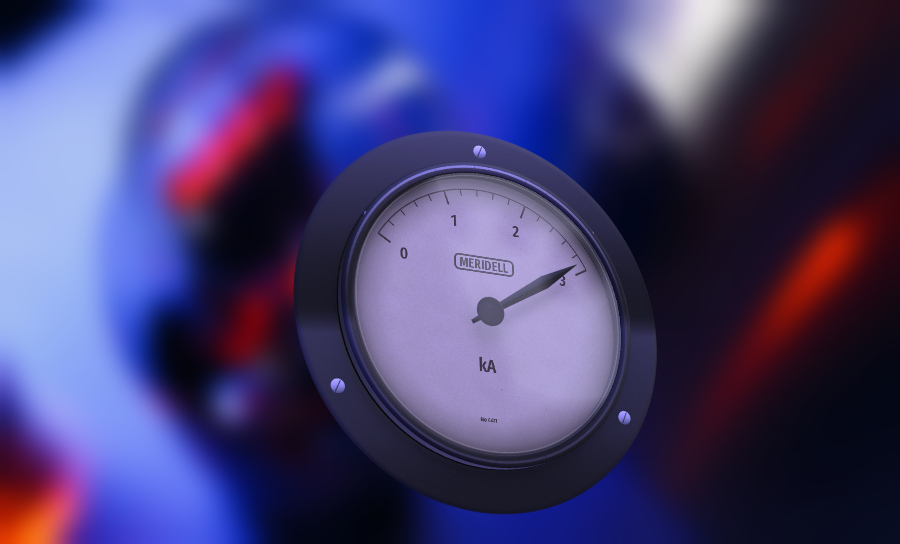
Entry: 2.9 kA
